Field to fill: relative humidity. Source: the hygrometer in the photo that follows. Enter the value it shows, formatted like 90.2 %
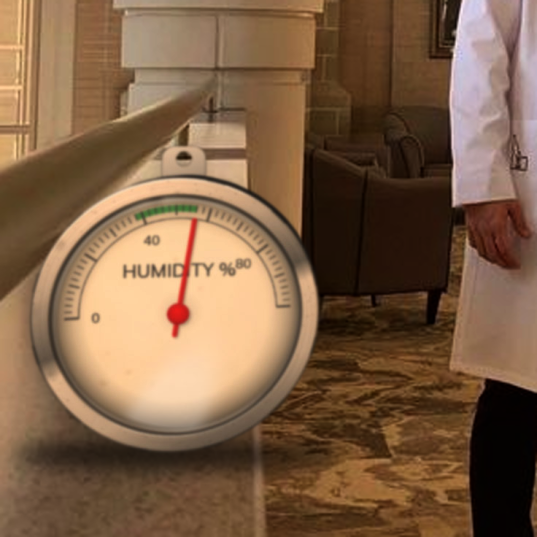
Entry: 56 %
